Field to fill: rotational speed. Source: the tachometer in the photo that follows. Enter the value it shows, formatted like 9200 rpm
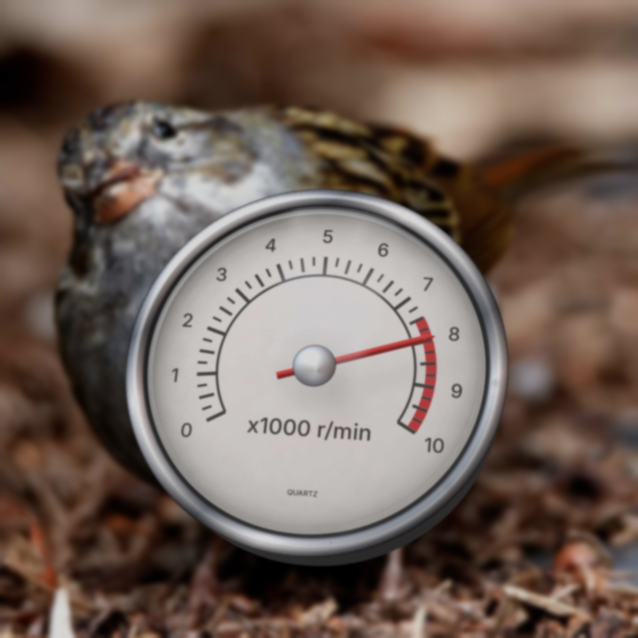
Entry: 8000 rpm
